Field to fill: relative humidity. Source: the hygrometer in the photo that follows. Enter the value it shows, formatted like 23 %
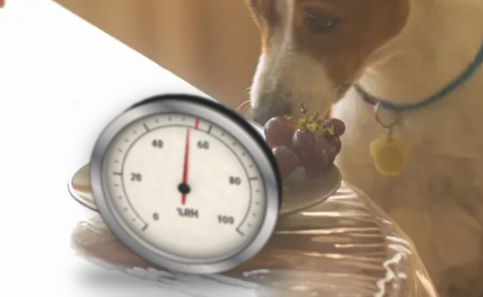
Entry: 54 %
